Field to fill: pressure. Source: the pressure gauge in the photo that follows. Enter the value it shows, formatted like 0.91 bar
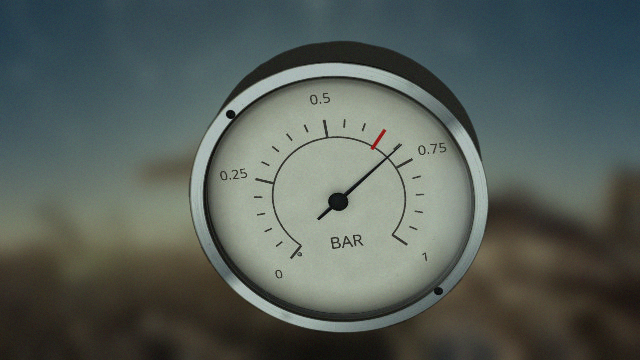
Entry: 0.7 bar
